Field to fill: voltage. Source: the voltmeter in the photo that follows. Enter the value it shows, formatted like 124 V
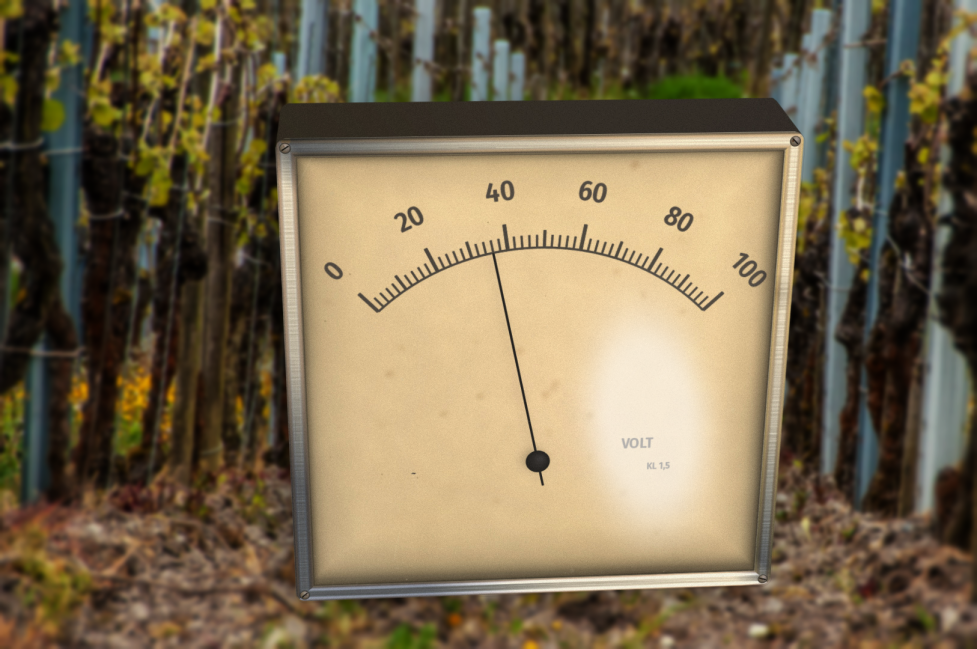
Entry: 36 V
